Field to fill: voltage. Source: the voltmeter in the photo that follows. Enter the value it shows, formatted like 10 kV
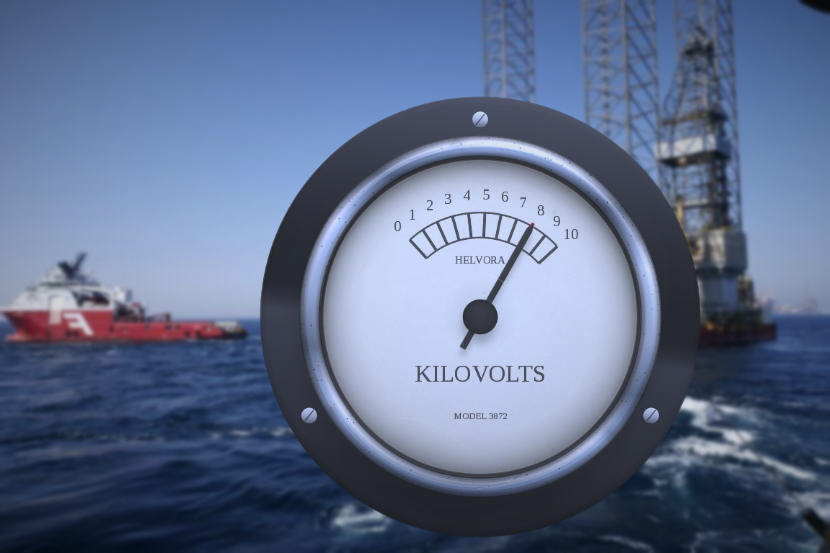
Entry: 8 kV
